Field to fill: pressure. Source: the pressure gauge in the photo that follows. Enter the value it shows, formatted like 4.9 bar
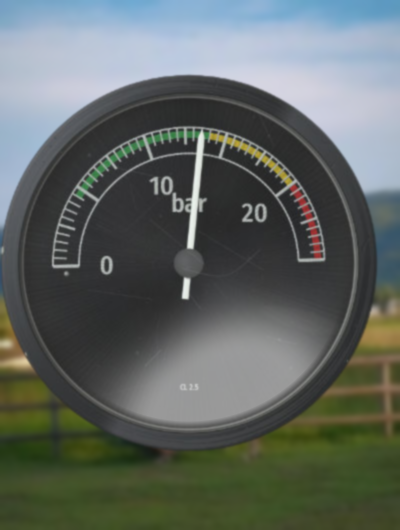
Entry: 13.5 bar
